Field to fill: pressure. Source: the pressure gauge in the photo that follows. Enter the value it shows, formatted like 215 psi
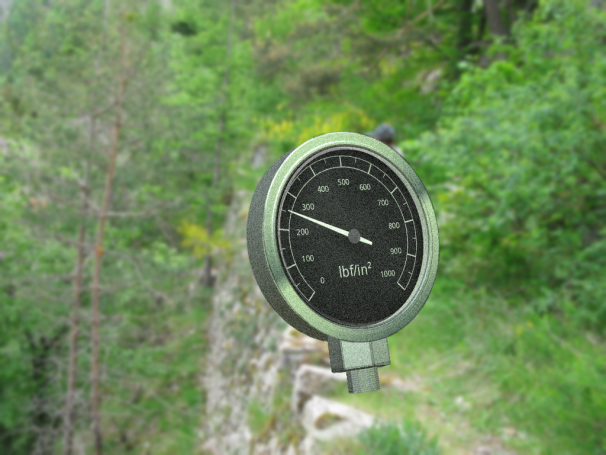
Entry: 250 psi
